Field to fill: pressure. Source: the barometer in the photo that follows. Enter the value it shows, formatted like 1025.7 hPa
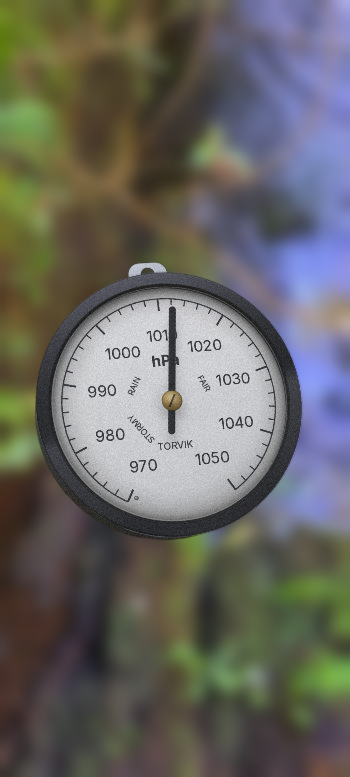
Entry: 1012 hPa
